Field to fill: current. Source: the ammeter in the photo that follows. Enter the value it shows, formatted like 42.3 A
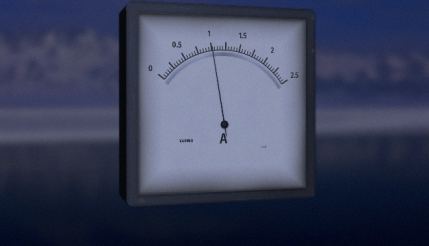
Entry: 1 A
